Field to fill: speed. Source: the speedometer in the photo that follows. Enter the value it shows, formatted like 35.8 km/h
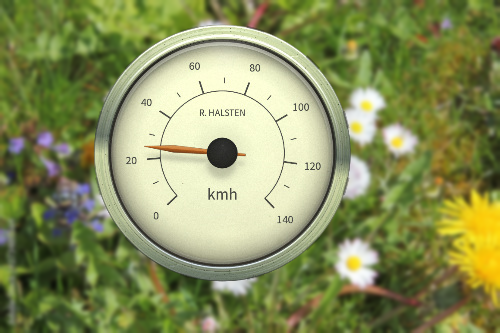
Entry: 25 km/h
